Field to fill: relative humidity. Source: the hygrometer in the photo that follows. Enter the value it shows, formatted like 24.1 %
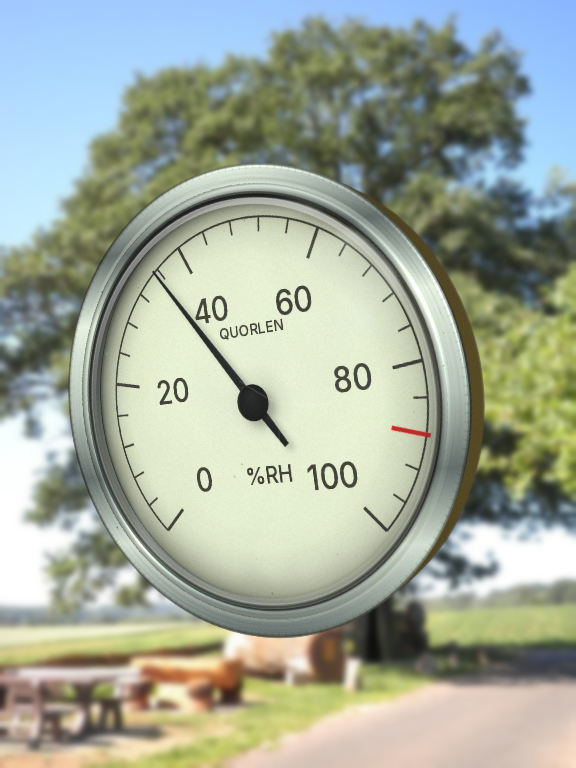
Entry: 36 %
